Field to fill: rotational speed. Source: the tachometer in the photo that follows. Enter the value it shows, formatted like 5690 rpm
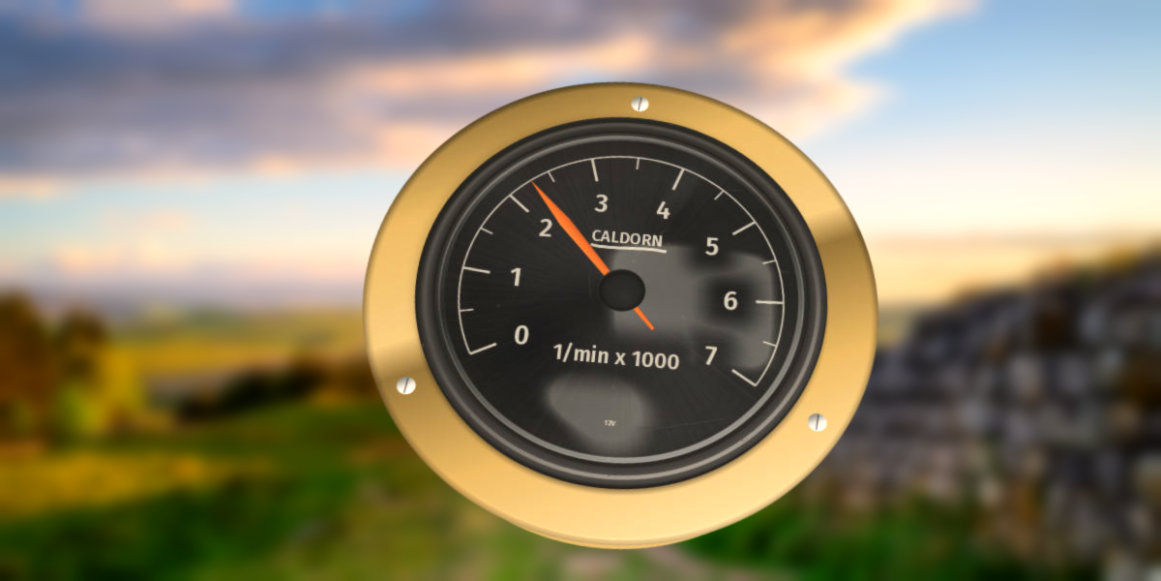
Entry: 2250 rpm
